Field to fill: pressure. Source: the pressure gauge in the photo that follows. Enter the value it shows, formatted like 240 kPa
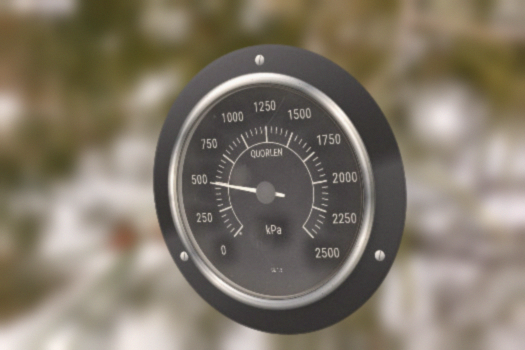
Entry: 500 kPa
